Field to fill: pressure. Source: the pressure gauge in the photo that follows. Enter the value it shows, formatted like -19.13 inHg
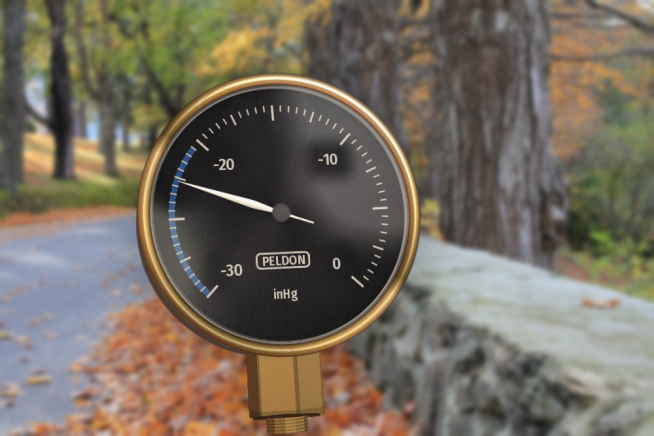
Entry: -22.75 inHg
